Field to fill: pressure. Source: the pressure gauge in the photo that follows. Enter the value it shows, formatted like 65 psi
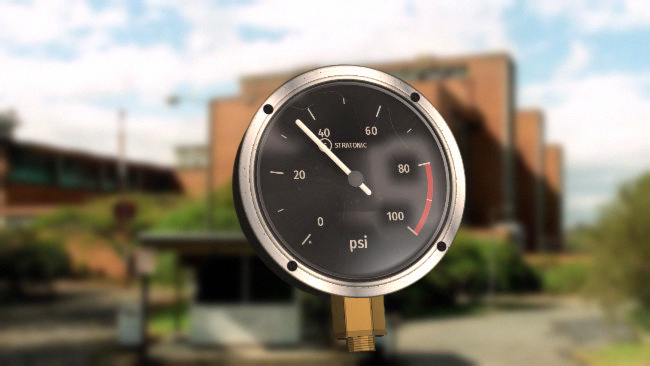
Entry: 35 psi
